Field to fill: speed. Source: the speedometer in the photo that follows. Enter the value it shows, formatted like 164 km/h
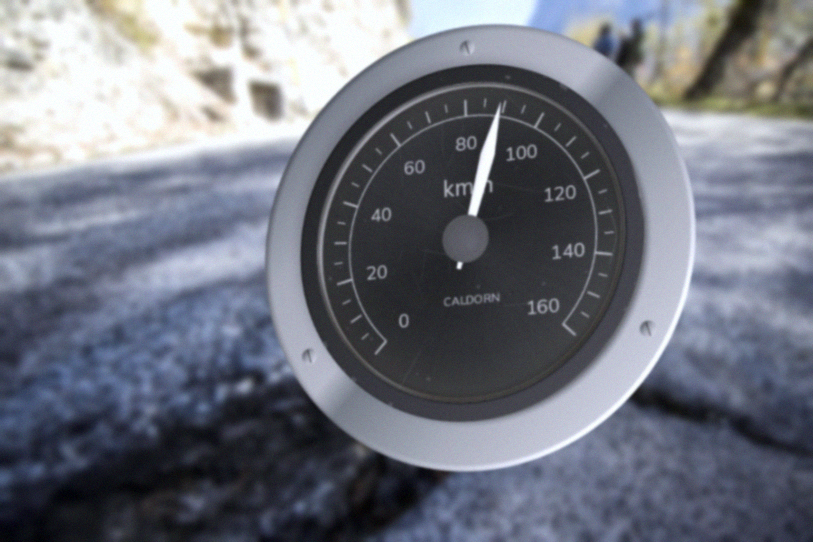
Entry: 90 km/h
